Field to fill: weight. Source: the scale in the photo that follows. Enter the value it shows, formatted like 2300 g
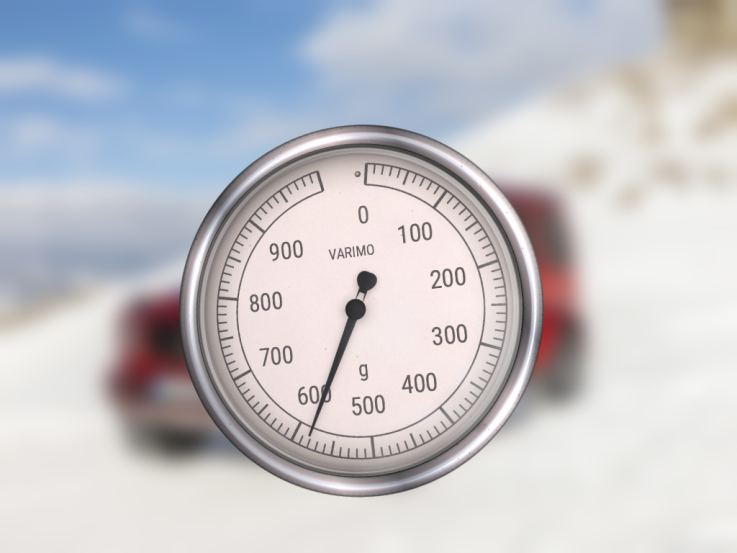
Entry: 580 g
